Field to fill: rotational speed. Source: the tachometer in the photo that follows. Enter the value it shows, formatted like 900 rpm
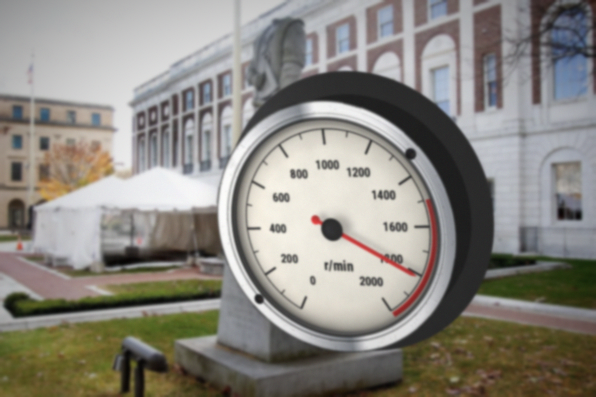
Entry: 1800 rpm
